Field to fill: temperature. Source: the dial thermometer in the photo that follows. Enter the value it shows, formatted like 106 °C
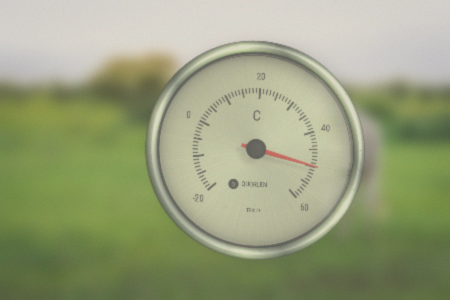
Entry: 50 °C
